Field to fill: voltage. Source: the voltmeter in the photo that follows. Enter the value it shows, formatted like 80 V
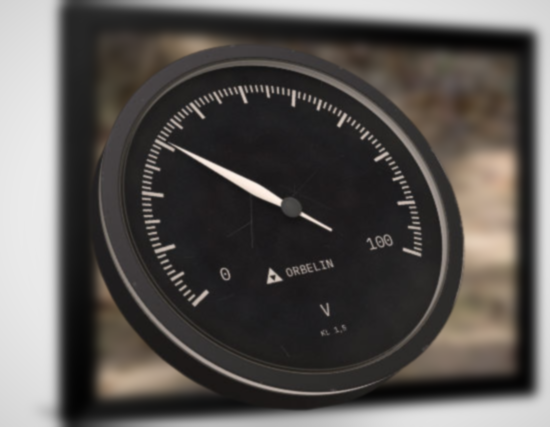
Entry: 30 V
